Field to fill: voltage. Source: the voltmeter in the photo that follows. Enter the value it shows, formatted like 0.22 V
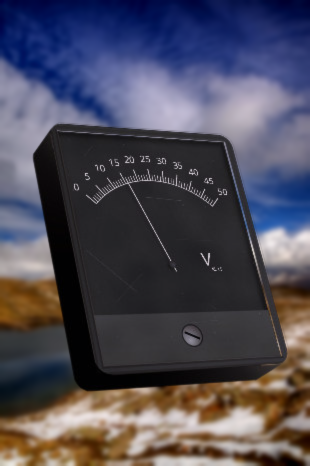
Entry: 15 V
